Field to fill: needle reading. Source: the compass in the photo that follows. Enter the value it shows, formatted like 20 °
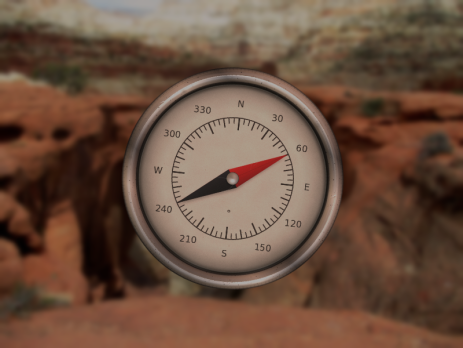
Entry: 60 °
